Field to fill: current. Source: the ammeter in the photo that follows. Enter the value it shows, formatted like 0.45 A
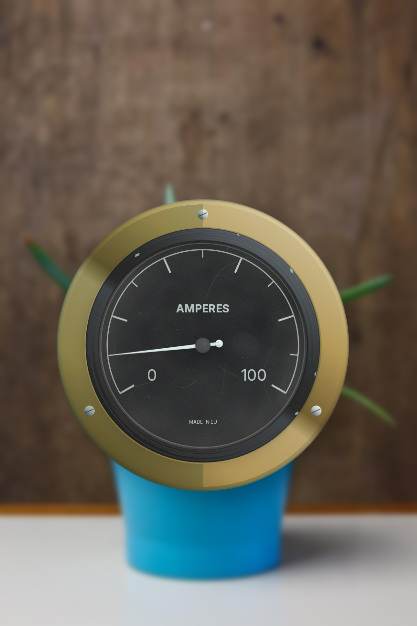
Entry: 10 A
